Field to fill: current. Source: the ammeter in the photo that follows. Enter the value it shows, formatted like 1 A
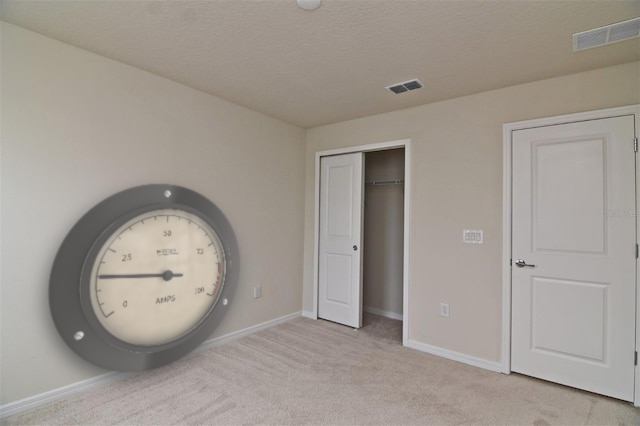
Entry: 15 A
